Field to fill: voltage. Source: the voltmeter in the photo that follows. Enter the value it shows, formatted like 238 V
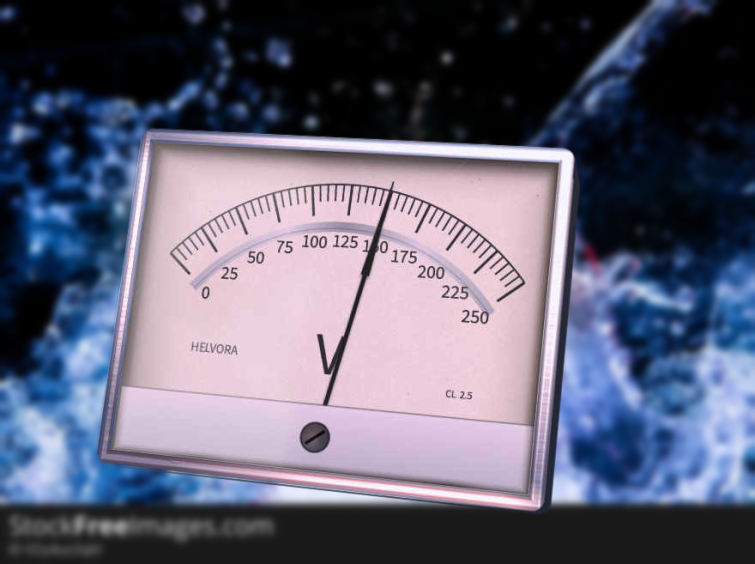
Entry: 150 V
